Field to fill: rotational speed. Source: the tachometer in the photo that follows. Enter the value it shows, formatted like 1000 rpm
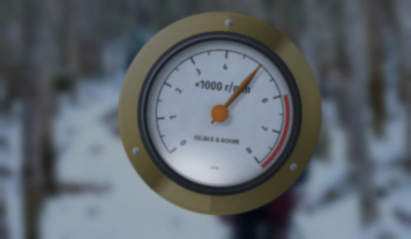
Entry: 5000 rpm
